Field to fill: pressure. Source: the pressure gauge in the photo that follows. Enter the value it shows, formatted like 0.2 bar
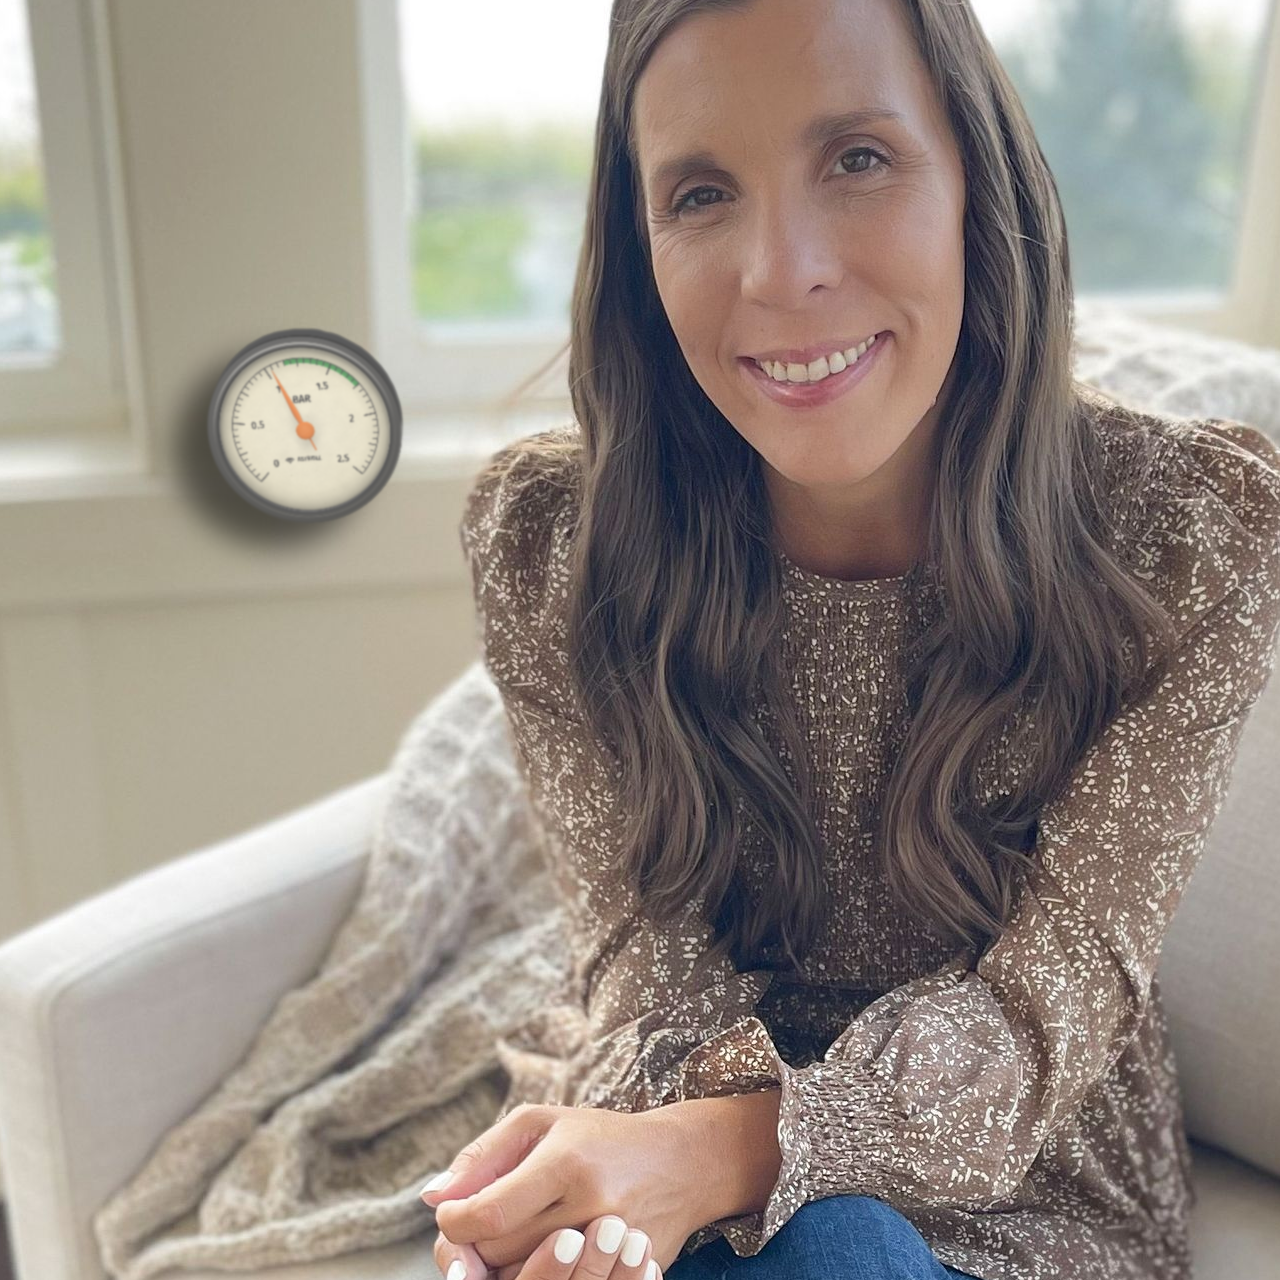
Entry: 1.05 bar
